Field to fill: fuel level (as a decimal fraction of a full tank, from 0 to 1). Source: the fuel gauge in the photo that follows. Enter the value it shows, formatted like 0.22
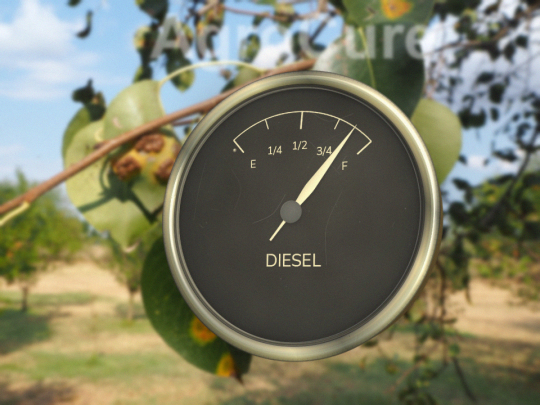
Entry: 0.875
